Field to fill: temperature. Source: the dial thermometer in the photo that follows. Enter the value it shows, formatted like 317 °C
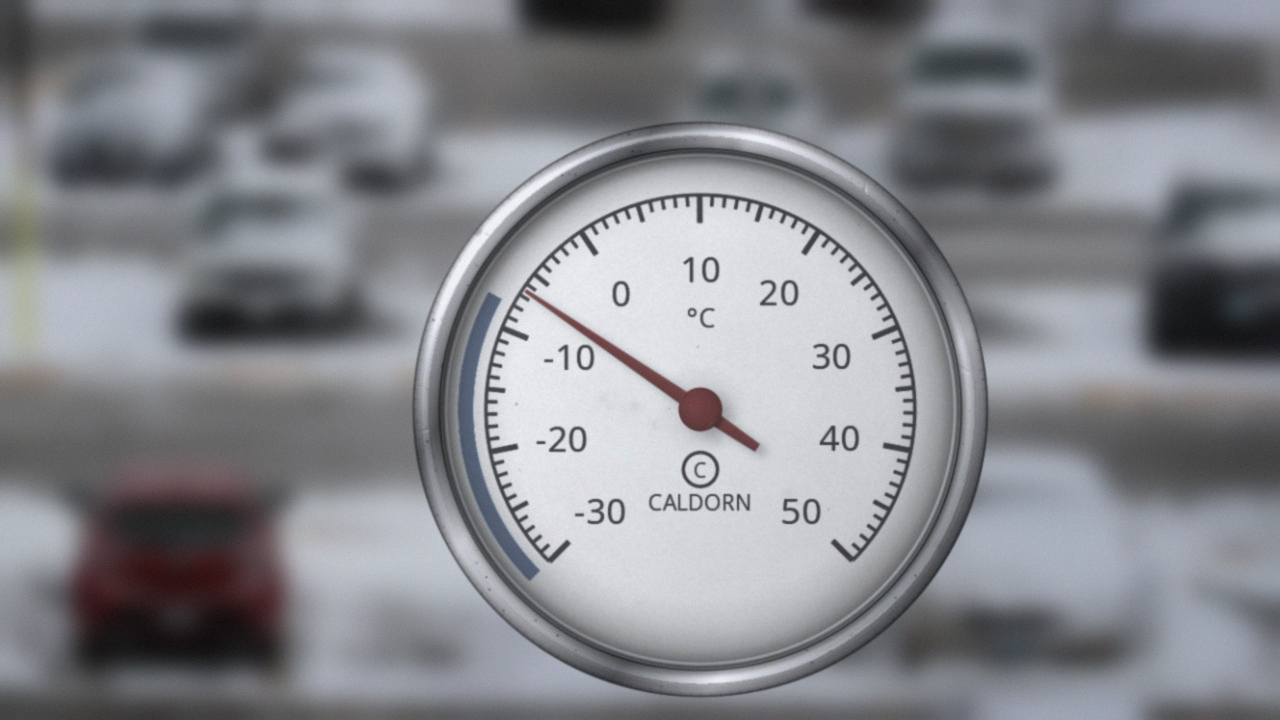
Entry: -6.5 °C
